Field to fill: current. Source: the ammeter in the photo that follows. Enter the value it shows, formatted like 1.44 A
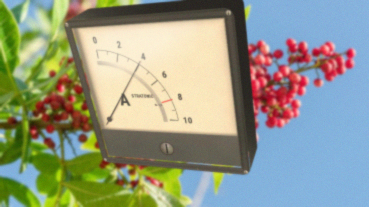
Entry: 4 A
